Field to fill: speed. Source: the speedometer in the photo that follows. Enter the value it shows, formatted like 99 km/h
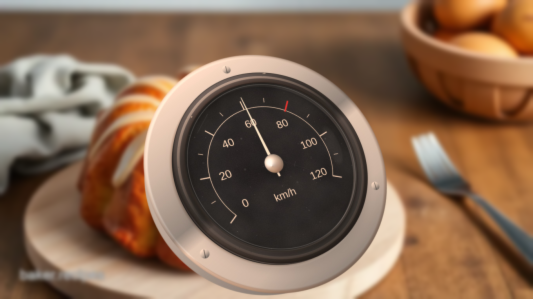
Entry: 60 km/h
